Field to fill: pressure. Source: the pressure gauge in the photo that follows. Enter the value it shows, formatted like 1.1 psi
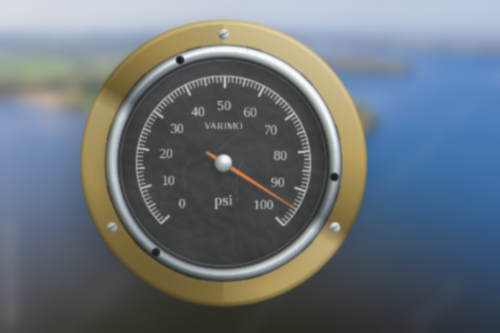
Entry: 95 psi
